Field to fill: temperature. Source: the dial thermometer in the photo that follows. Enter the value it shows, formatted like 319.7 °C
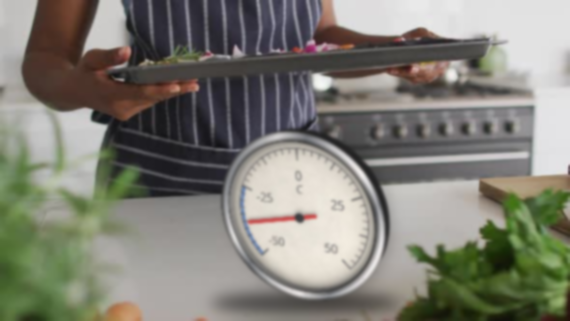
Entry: -37.5 °C
